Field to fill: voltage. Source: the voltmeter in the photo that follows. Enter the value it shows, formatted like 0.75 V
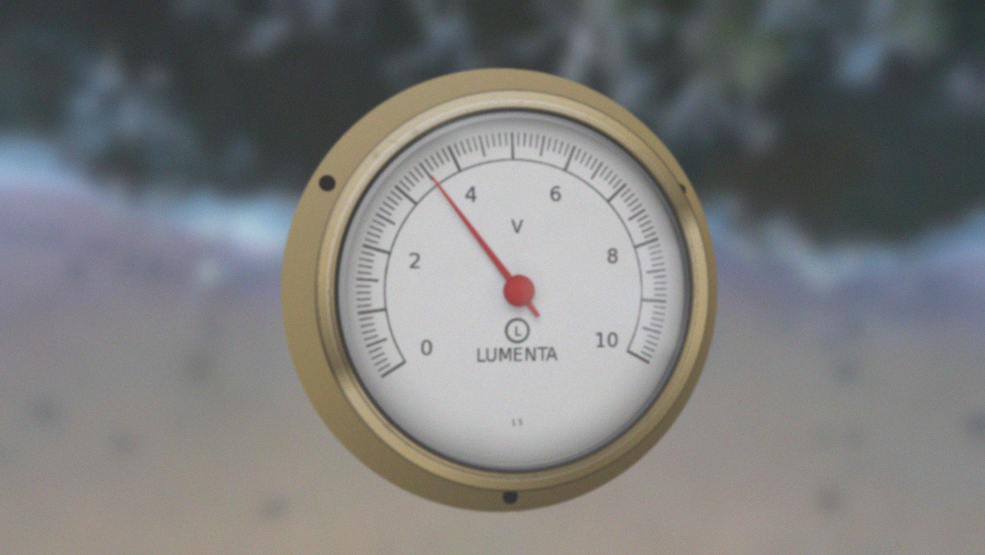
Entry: 3.5 V
